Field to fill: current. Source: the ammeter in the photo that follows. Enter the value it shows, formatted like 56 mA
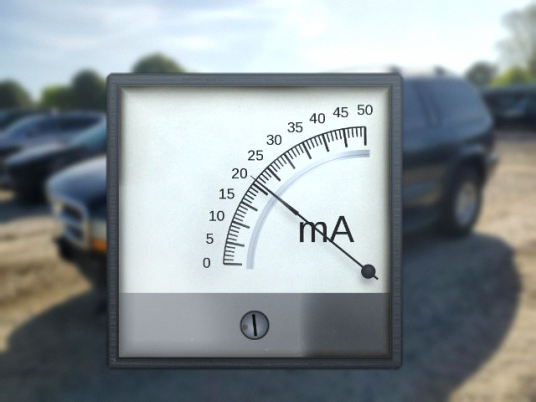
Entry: 21 mA
